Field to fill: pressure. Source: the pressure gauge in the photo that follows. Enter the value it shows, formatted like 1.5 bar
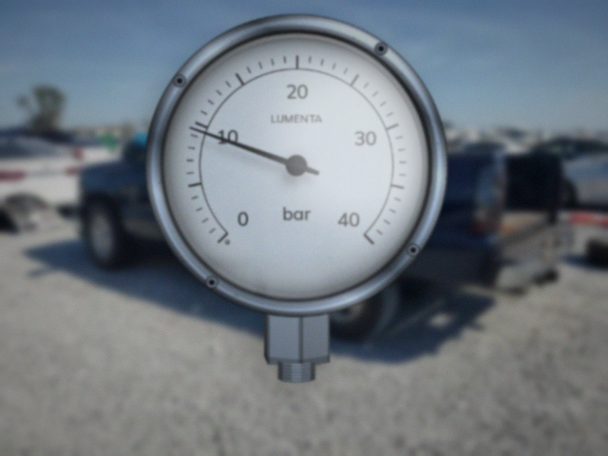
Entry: 9.5 bar
